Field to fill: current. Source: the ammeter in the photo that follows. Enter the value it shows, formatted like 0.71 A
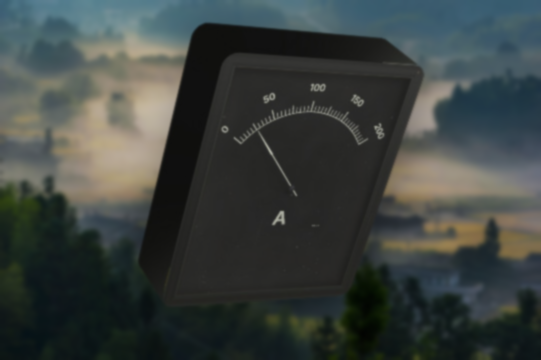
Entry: 25 A
